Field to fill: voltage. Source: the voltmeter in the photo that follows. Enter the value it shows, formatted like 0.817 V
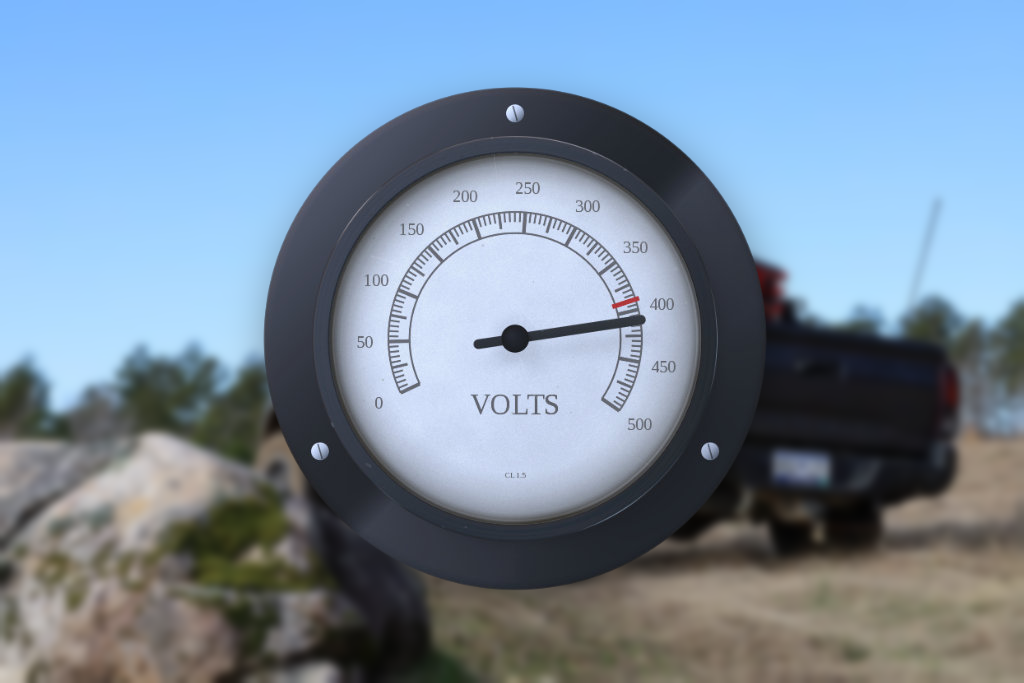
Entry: 410 V
